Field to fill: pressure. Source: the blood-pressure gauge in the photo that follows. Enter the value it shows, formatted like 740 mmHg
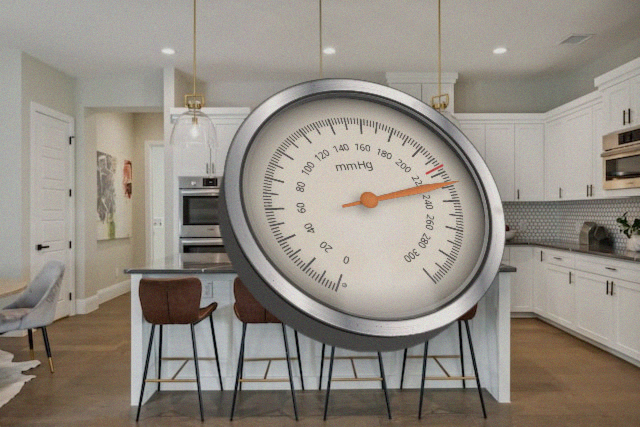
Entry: 230 mmHg
